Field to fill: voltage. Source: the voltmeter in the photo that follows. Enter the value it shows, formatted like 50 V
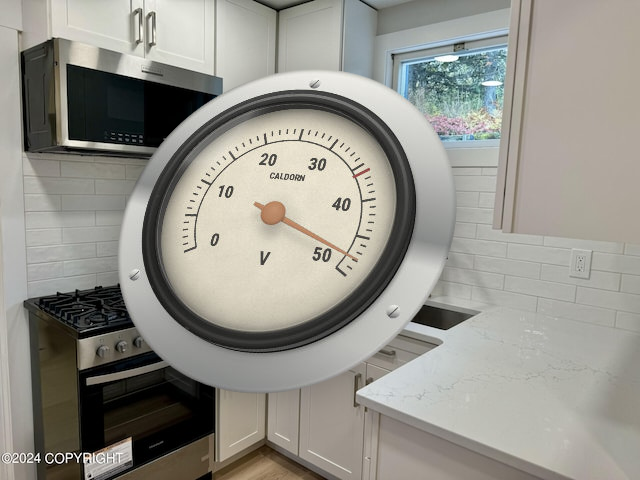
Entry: 48 V
